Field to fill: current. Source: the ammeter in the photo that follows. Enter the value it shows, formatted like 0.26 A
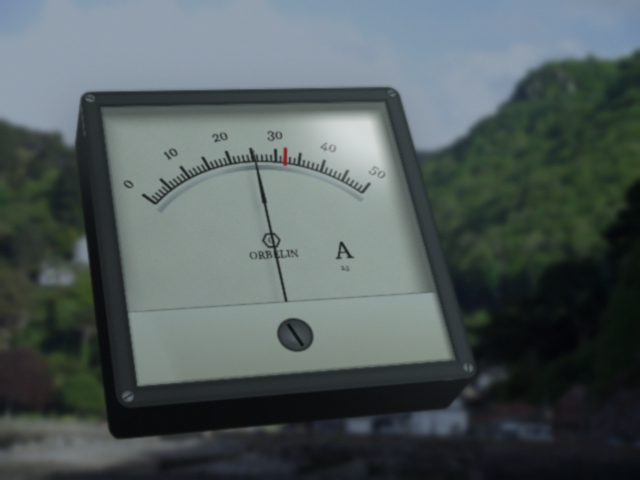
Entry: 25 A
